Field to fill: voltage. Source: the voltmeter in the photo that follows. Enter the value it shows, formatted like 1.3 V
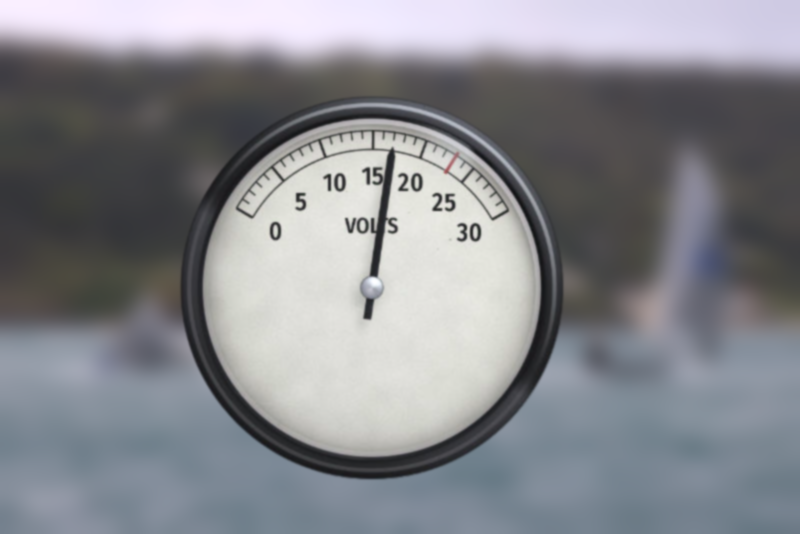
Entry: 17 V
